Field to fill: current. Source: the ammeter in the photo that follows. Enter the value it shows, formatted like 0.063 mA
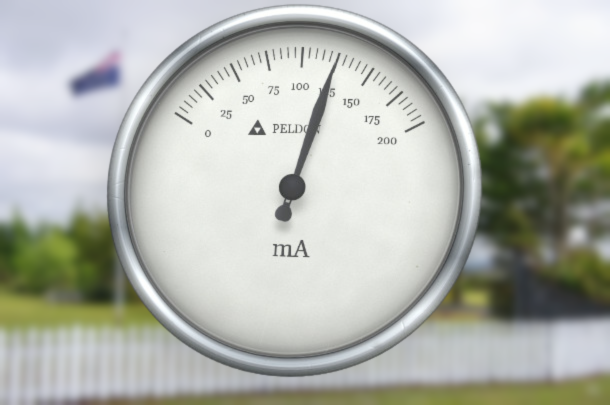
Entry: 125 mA
